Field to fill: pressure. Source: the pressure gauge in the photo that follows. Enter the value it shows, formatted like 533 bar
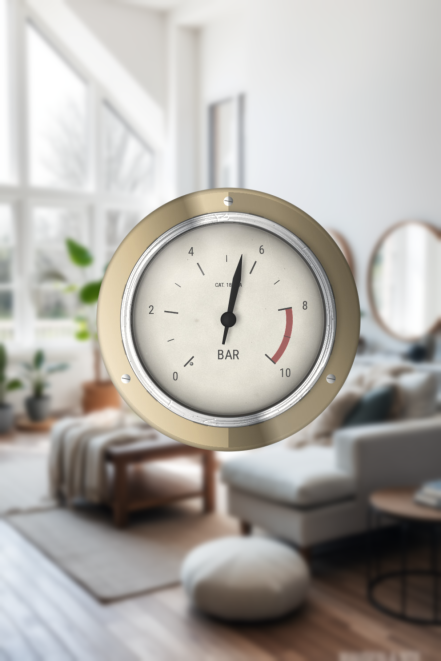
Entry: 5.5 bar
